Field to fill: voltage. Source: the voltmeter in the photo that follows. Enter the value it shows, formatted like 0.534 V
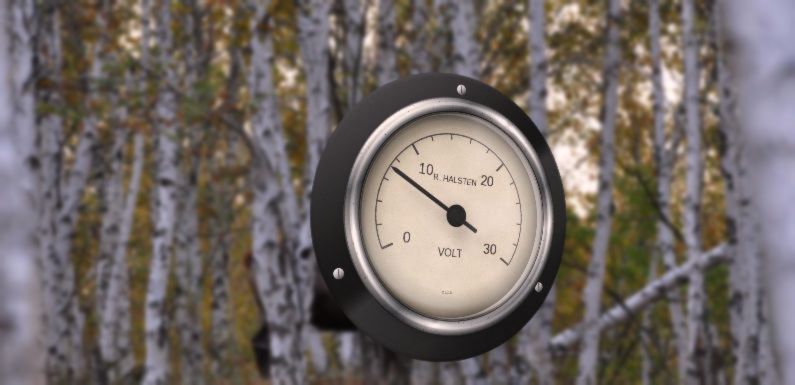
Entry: 7 V
